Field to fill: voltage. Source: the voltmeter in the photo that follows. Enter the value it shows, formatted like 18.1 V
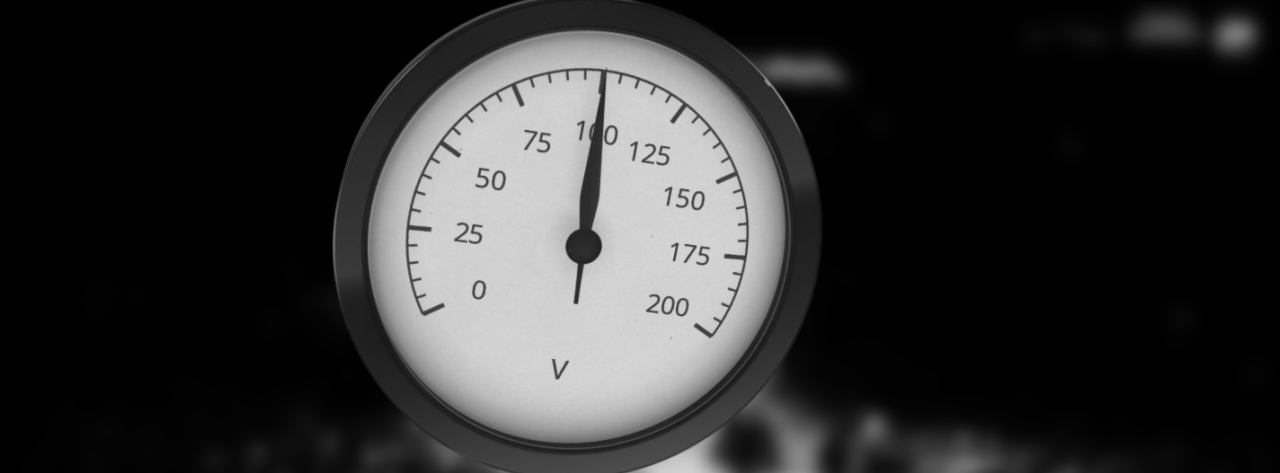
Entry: 100 V
